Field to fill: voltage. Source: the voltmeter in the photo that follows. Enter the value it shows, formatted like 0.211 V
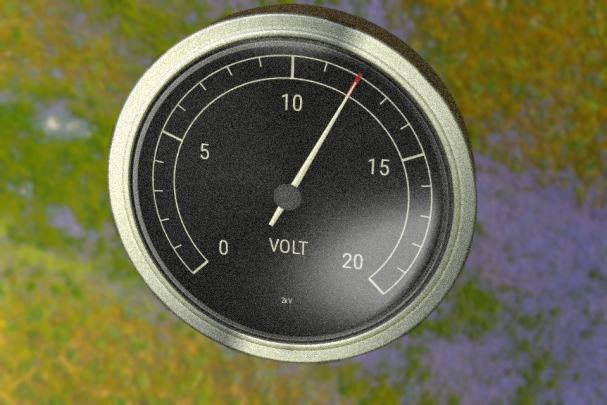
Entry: 12 V
